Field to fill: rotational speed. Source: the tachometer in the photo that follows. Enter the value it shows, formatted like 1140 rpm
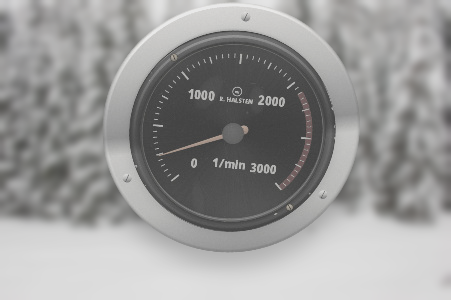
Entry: 250 rpm
